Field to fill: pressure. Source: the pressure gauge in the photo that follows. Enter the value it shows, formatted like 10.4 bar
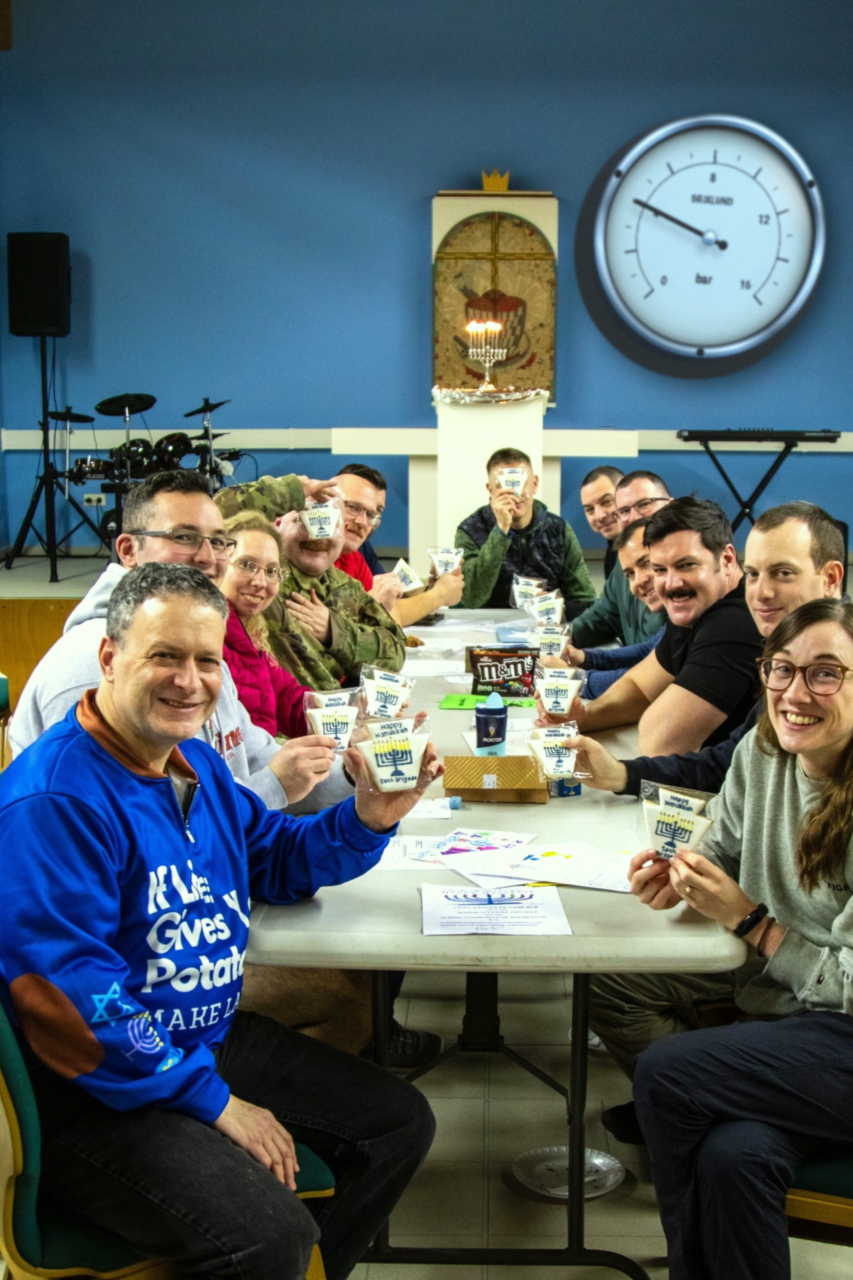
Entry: 4 bar
